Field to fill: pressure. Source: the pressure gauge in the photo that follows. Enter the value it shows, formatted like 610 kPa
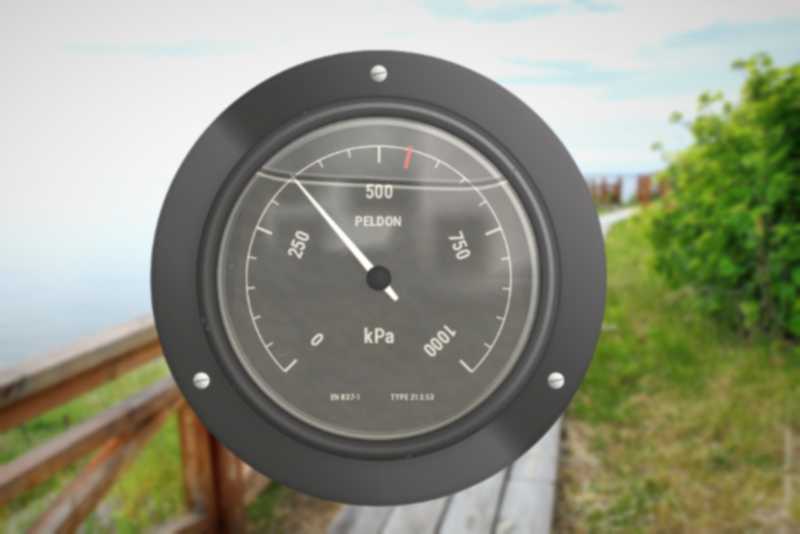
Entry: 350 kPa
